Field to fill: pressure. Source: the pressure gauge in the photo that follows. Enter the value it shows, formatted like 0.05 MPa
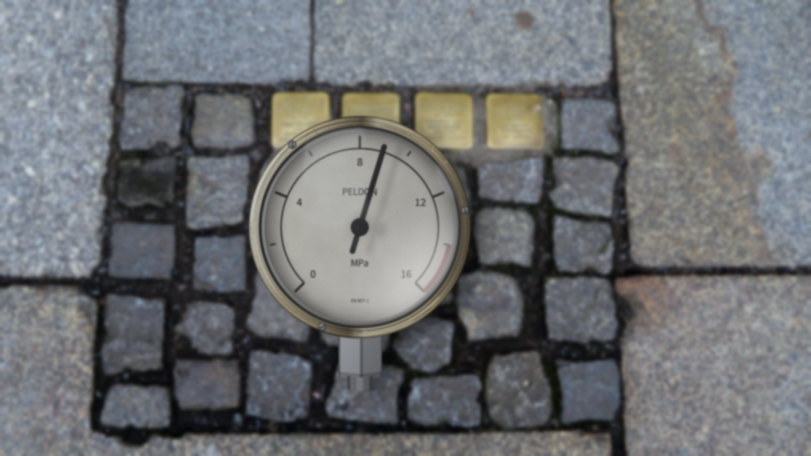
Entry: 9 MPa
